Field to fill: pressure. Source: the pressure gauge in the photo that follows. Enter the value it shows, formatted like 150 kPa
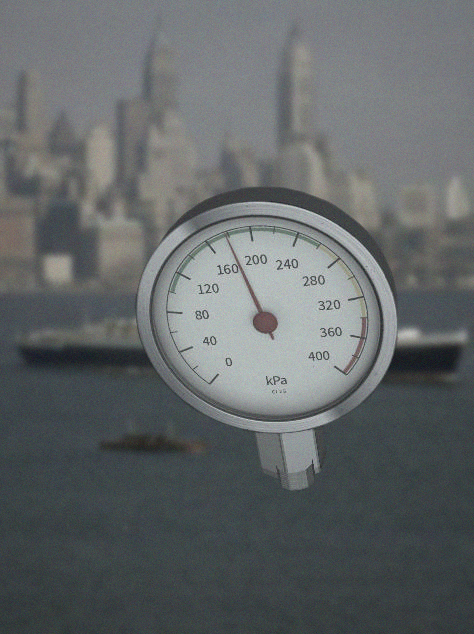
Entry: 180 kPa
